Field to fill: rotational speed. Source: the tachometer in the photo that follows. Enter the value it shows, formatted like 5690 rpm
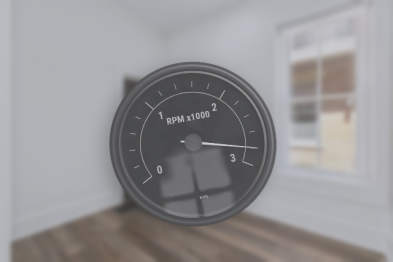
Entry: 2800 rpm
